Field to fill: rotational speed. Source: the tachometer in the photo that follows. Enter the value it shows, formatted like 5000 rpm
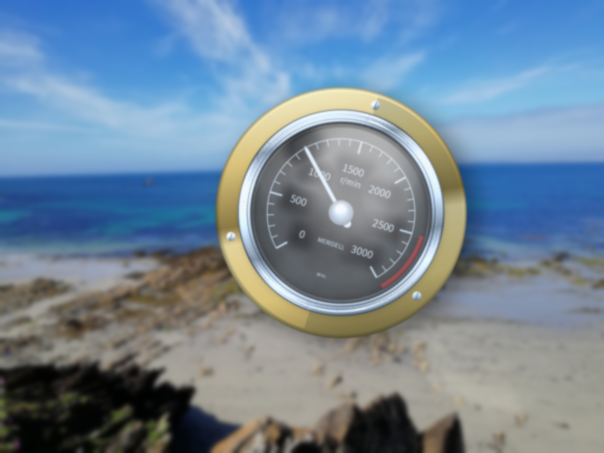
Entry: 1000 rpm
